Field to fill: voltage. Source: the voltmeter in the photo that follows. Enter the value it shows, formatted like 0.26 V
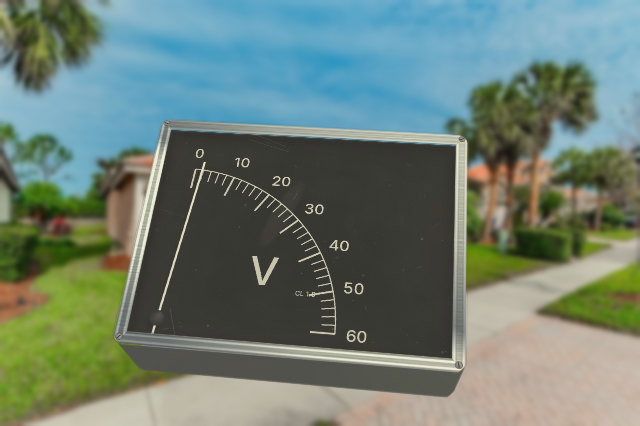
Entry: 2 V
